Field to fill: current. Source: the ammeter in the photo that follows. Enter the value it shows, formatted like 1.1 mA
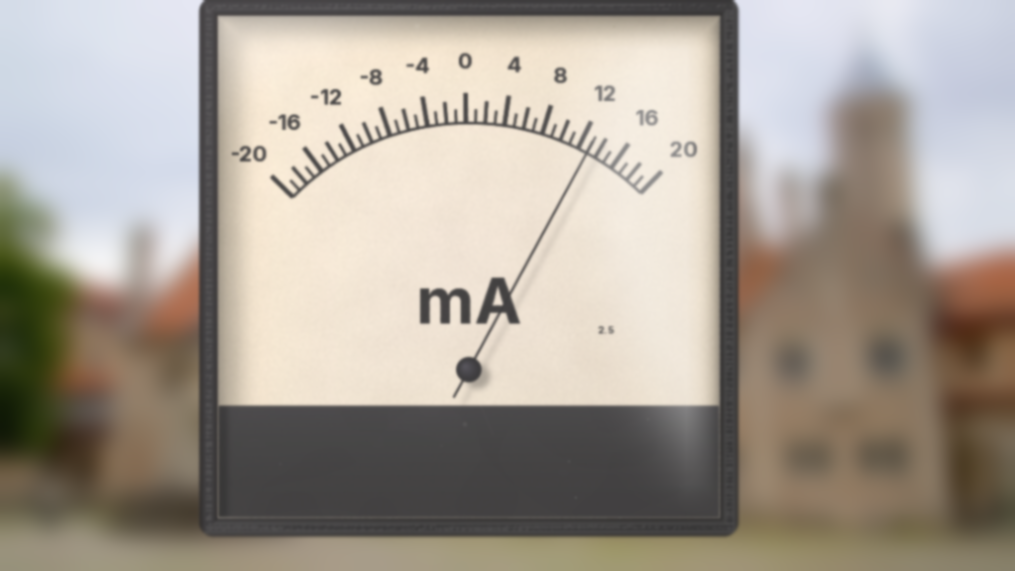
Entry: 13 mA
